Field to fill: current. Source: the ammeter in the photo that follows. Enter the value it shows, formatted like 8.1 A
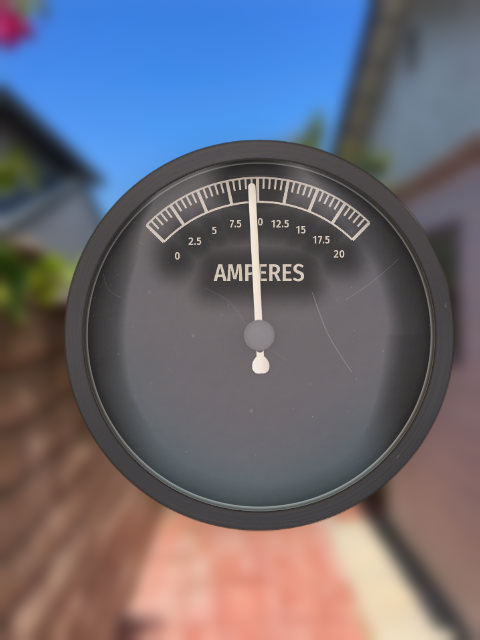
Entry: 9.5 A
